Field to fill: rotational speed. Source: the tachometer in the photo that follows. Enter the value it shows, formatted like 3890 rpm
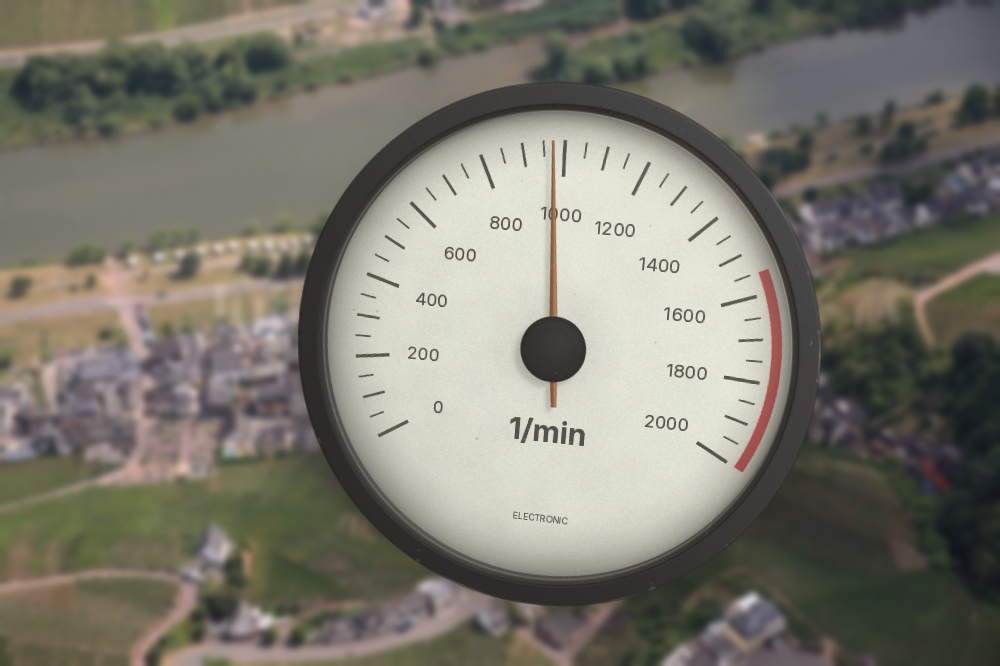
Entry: 975 rpm
